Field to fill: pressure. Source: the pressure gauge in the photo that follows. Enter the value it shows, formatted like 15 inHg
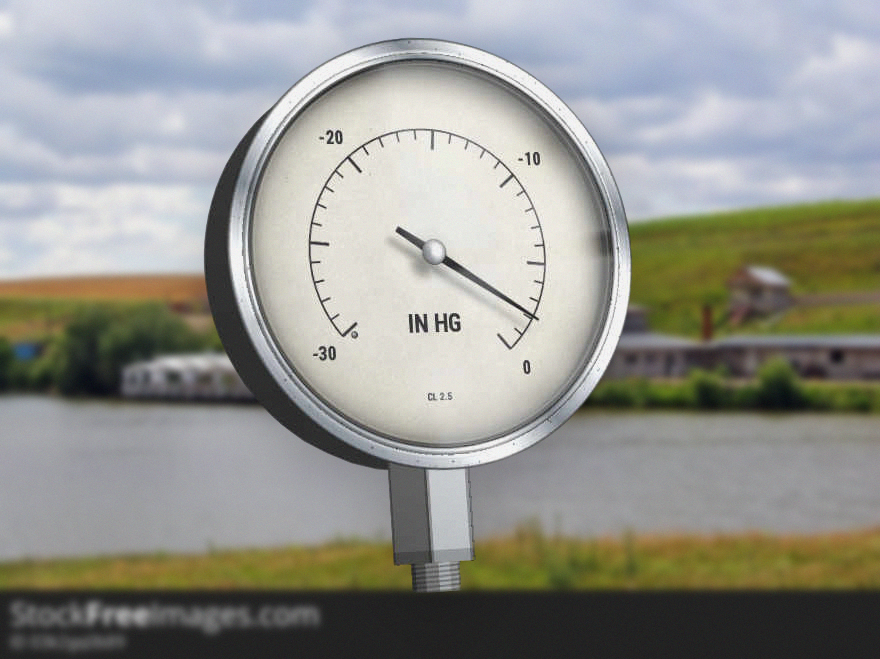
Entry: -2 inHg
